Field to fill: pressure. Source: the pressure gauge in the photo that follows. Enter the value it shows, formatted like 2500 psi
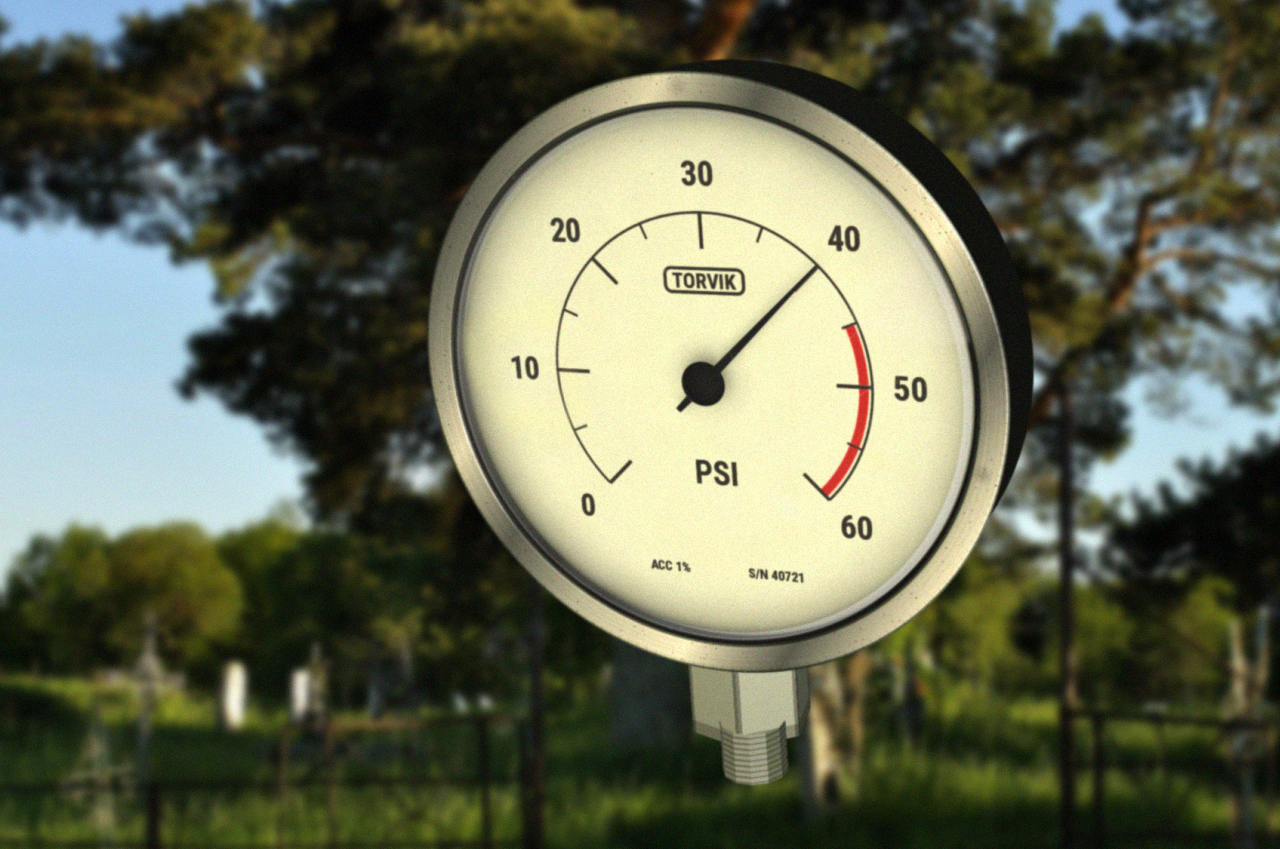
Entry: 40 psi
